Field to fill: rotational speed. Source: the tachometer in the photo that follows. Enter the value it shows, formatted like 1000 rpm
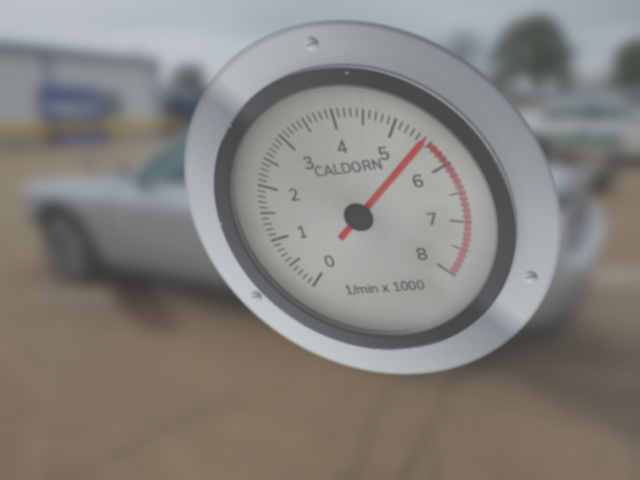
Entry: 5500 rpm
